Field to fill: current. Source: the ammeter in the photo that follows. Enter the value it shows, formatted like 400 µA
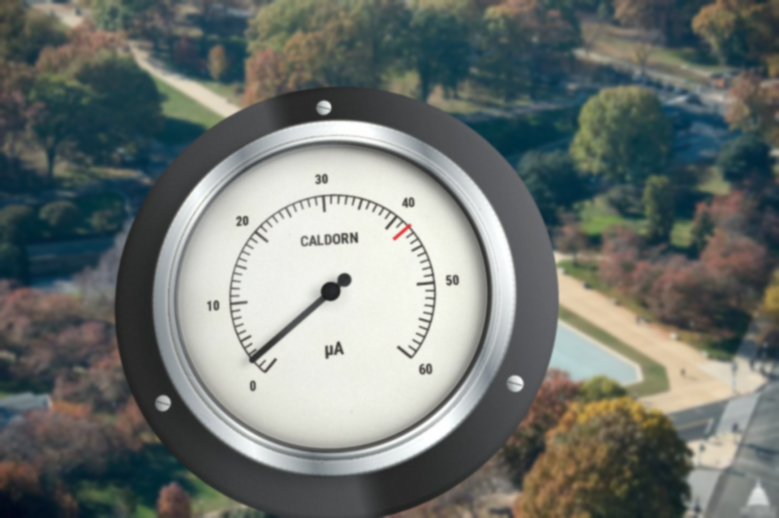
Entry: 2 µA
